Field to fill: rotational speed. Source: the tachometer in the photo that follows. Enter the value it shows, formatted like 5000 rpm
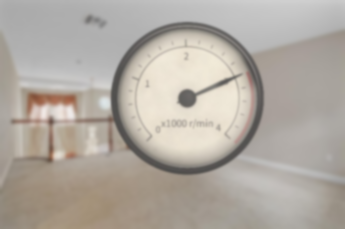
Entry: 3000 rpm
